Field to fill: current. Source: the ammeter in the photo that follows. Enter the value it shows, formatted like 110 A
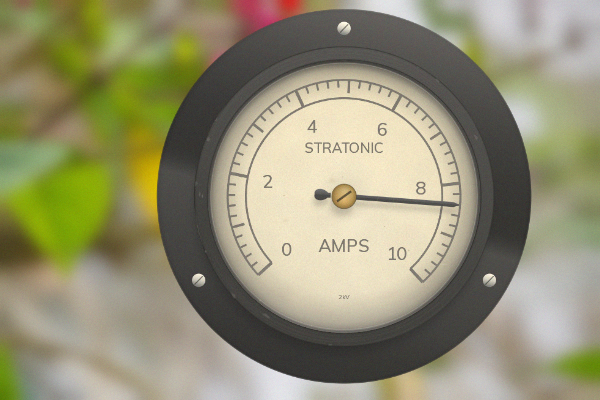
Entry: 8.4 A
